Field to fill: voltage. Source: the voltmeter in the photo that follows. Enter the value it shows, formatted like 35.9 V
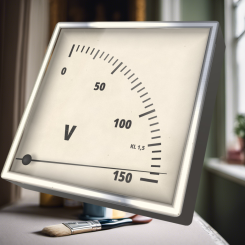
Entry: 145 V
